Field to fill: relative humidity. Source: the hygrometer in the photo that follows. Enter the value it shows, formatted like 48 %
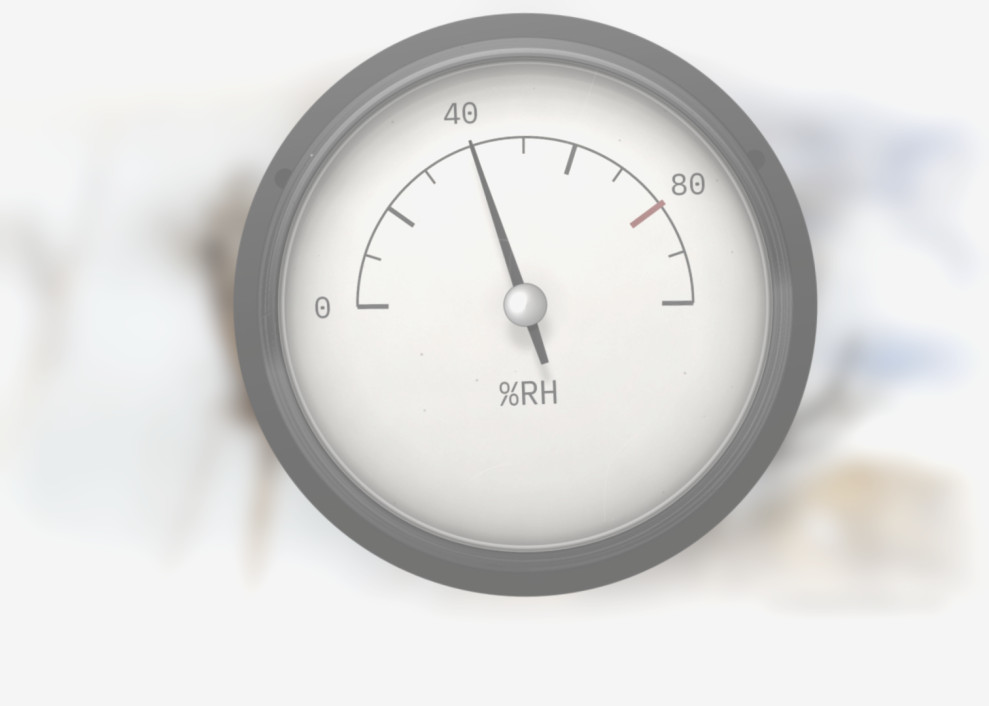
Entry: 40 %
